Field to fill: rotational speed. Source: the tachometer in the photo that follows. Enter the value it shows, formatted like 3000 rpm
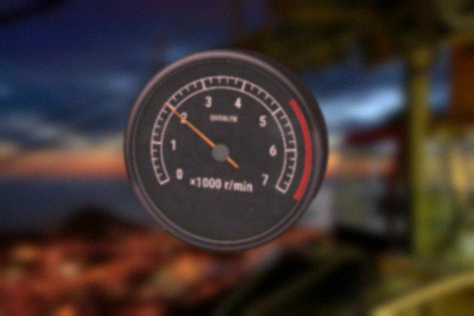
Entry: 2000 rpm
